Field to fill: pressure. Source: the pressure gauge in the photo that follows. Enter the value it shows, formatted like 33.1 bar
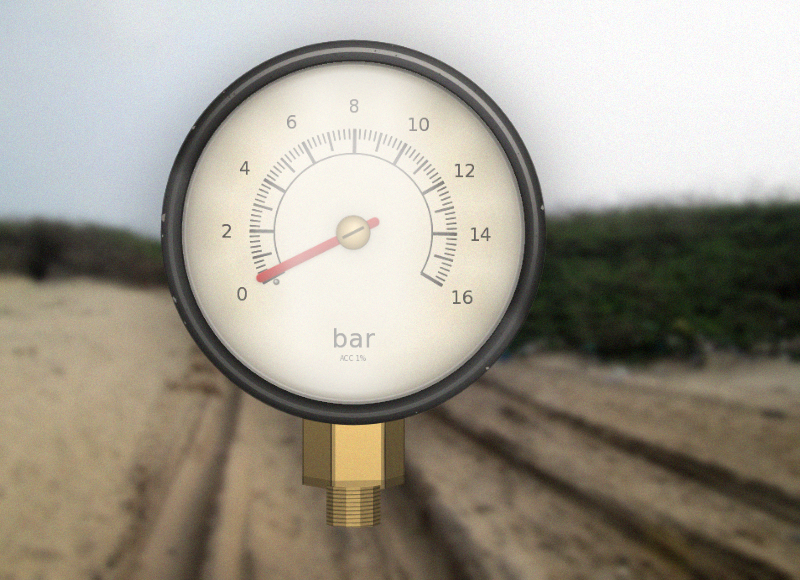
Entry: 0.2 bar
